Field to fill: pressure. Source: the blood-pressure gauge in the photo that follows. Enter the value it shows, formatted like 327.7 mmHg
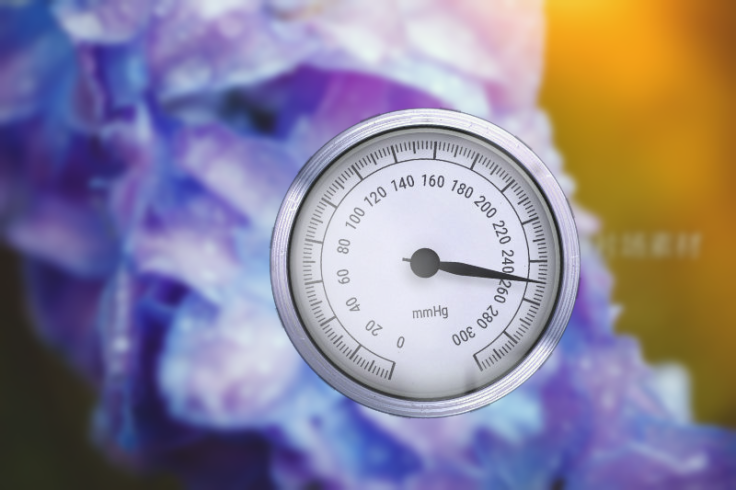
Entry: 250 mmHg
